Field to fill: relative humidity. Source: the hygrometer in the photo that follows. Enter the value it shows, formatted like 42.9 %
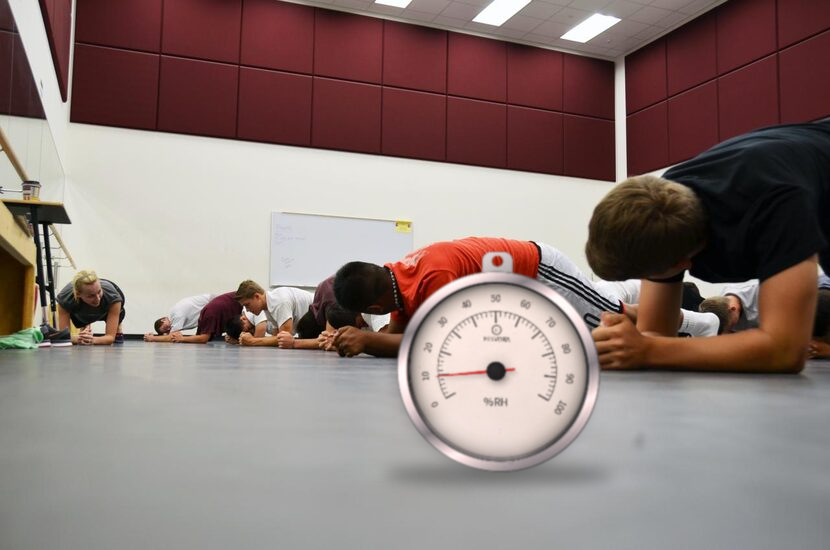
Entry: 10 %
